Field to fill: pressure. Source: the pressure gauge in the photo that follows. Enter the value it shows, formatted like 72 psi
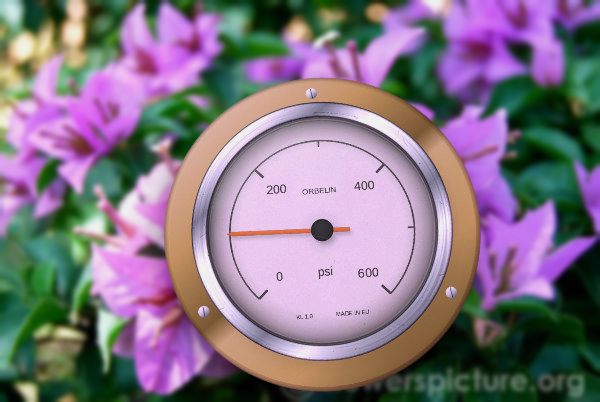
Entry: 100 psi
